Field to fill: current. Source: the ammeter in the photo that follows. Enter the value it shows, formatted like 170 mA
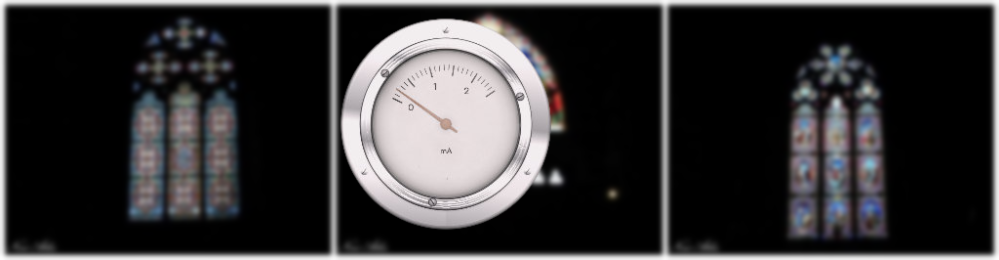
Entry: 0.2 mA
